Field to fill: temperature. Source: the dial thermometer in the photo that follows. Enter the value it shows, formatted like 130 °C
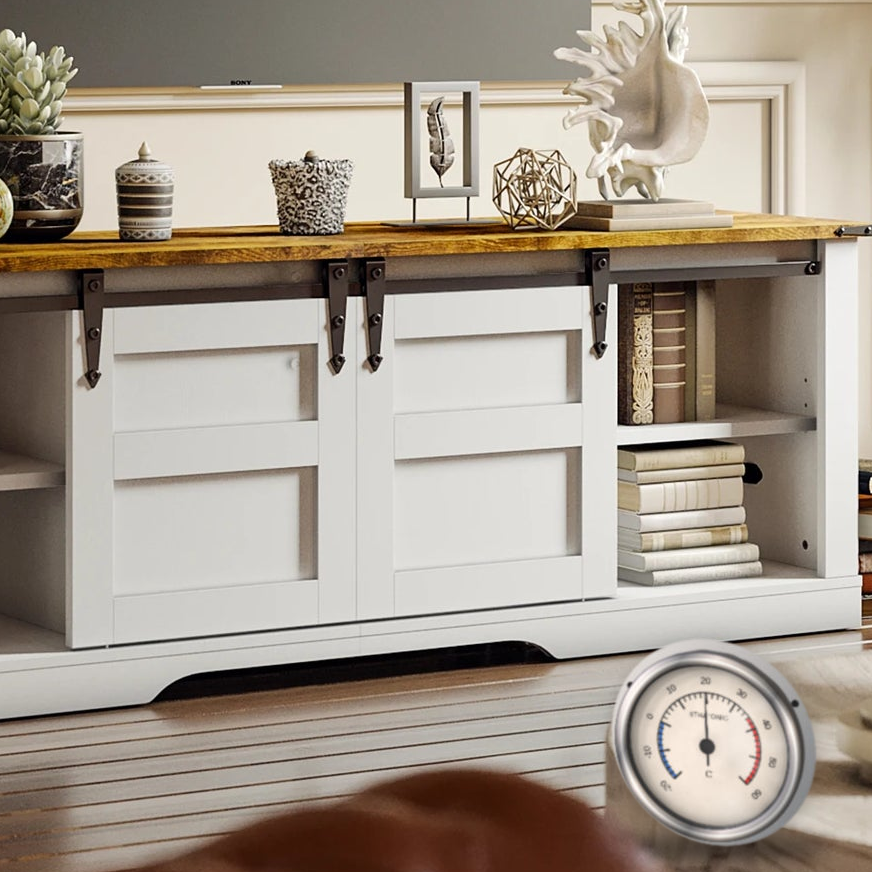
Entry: 20 °C
